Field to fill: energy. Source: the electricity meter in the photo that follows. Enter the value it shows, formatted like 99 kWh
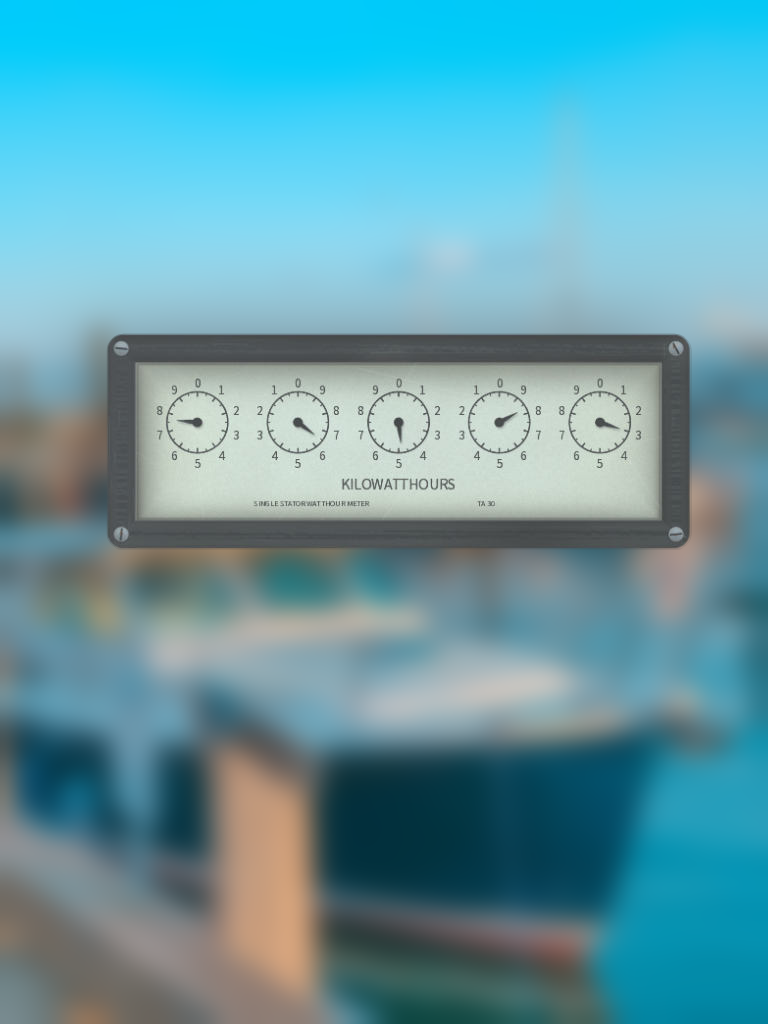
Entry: 76483 kWh
